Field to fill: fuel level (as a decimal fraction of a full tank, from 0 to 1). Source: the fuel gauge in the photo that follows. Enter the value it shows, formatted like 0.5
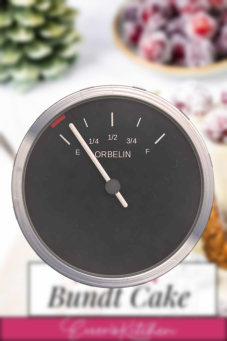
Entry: 0.125
